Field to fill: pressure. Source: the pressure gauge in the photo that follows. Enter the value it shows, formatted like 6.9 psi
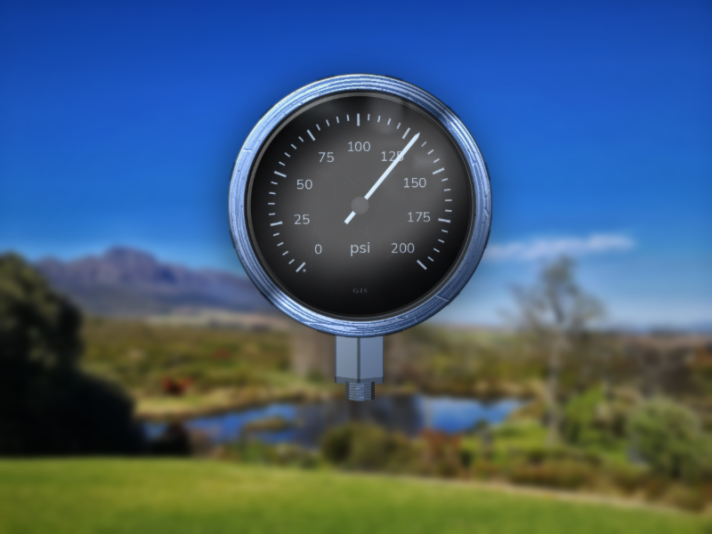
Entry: 130 psi
